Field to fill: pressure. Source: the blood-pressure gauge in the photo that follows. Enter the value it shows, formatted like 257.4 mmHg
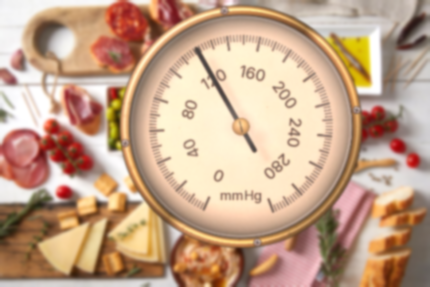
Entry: 120 mmHg
